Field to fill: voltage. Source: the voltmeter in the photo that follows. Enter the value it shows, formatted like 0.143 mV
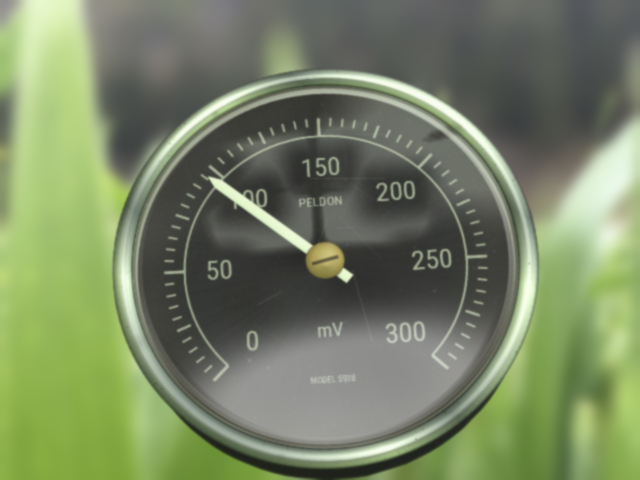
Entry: 95 mV
